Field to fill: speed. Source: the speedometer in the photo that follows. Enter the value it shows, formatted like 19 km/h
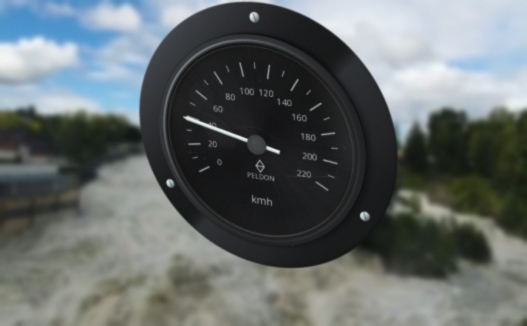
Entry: 40 km/h
